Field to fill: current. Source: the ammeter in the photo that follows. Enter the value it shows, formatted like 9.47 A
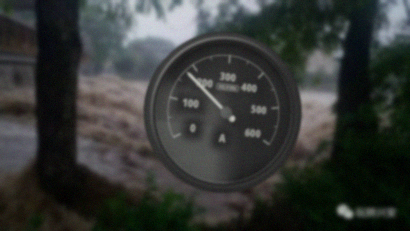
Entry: 175 A
